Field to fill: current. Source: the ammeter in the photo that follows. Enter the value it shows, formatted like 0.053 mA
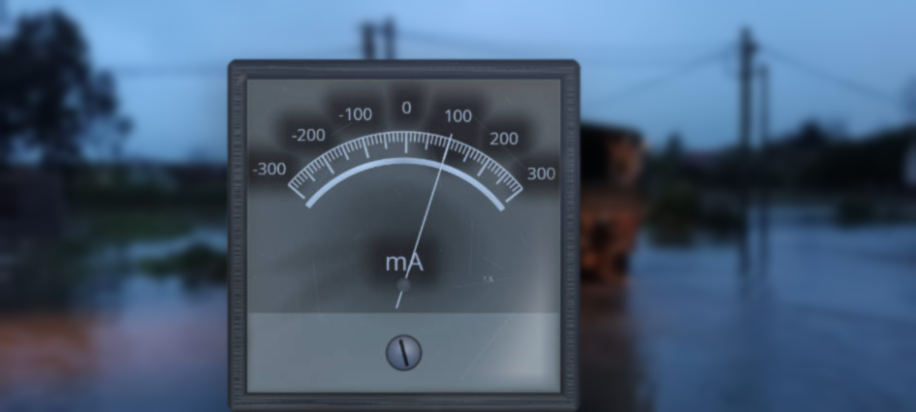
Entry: 100 mA
